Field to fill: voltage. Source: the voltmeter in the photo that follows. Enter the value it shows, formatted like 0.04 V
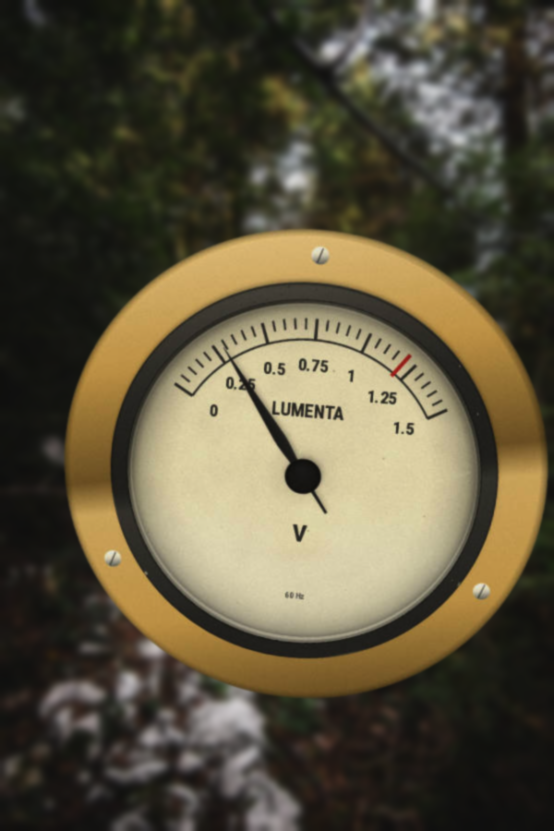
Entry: 0.3 V
